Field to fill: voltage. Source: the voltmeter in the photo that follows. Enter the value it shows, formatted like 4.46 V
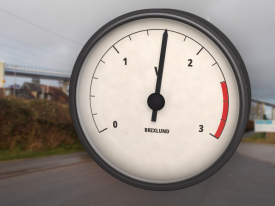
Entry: 1.6 V
